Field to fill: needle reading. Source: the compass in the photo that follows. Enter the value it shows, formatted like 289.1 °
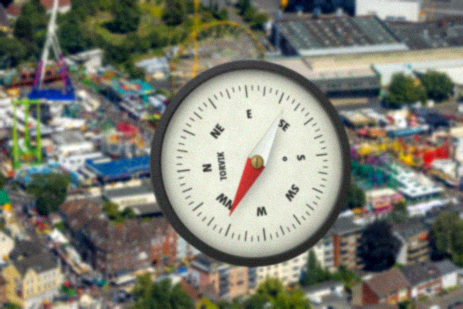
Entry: 305 °
